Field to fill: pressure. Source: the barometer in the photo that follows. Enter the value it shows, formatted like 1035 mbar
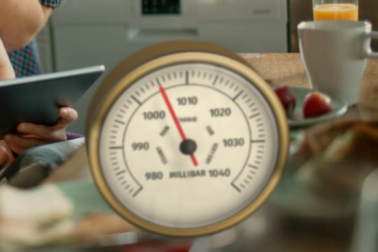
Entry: 1005 mbar
